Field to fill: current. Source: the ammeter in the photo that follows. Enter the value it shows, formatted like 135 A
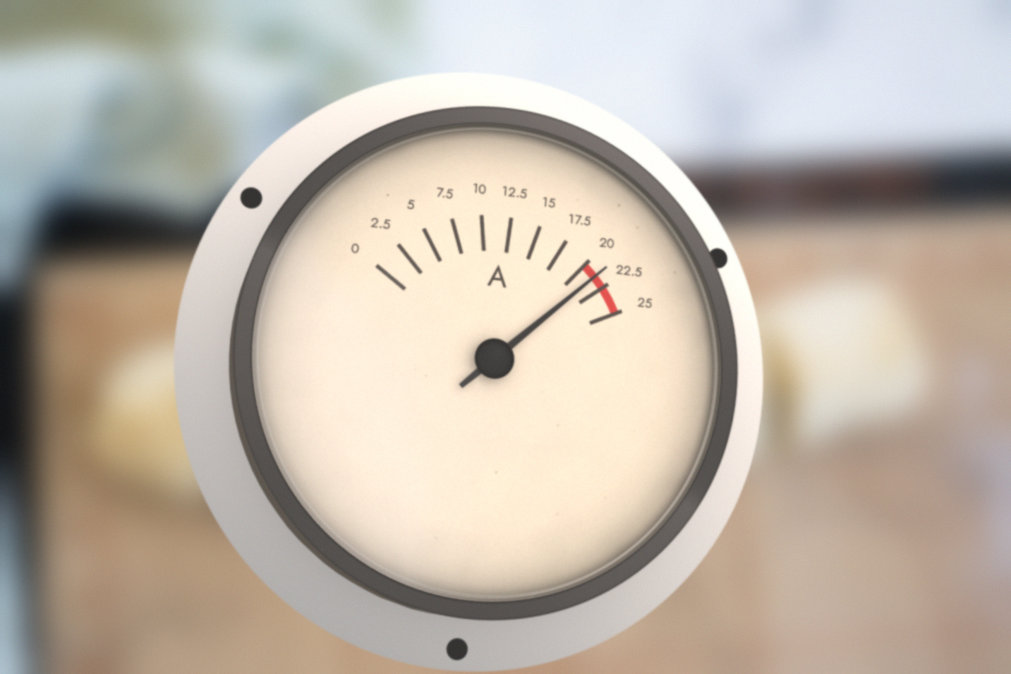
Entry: 21.25 A
